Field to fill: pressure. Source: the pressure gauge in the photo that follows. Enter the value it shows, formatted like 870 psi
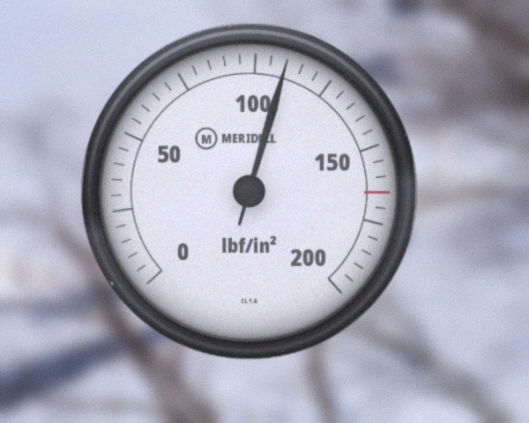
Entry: 110 psi
